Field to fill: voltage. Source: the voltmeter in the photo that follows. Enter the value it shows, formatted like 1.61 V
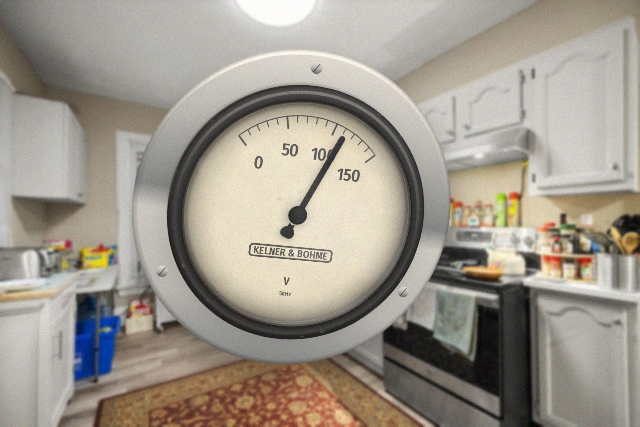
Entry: 110 V
